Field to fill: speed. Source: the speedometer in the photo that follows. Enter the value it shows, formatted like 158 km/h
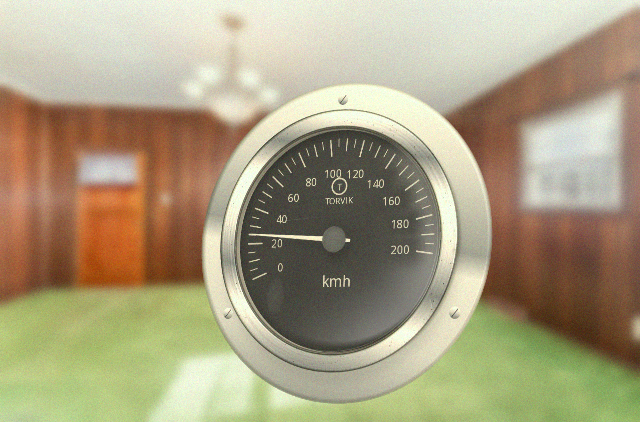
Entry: 25 km/h
